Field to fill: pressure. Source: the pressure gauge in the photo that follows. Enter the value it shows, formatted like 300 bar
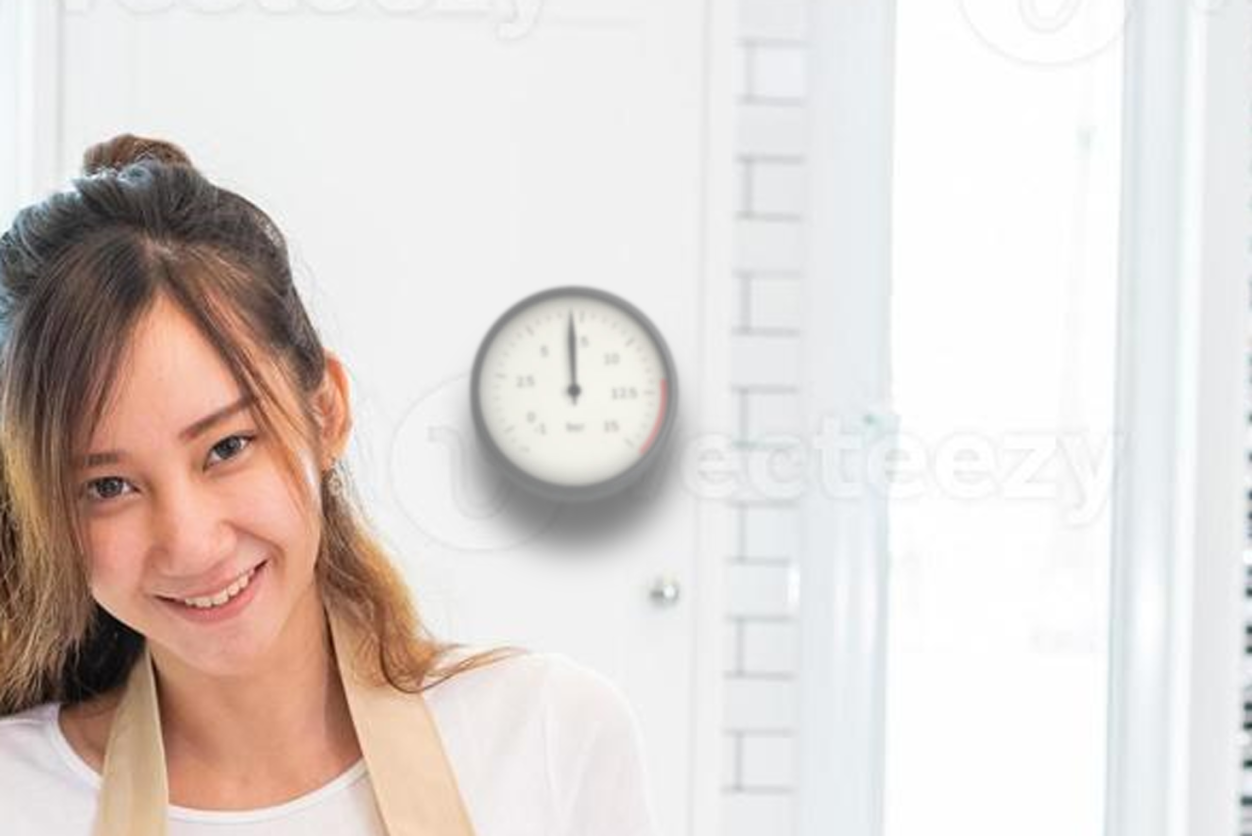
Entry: 7 bar
